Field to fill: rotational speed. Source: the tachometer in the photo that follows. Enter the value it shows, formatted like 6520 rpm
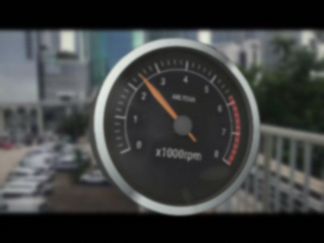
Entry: 2400 rpm
